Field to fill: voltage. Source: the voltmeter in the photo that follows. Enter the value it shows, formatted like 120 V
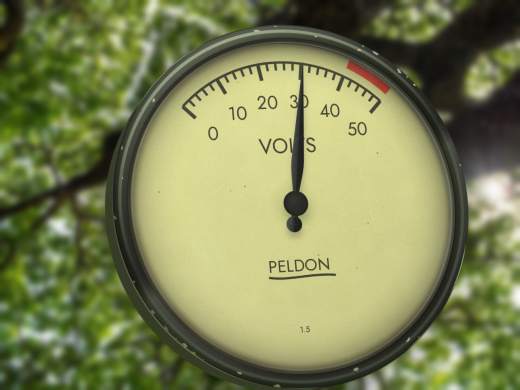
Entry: 30 V
